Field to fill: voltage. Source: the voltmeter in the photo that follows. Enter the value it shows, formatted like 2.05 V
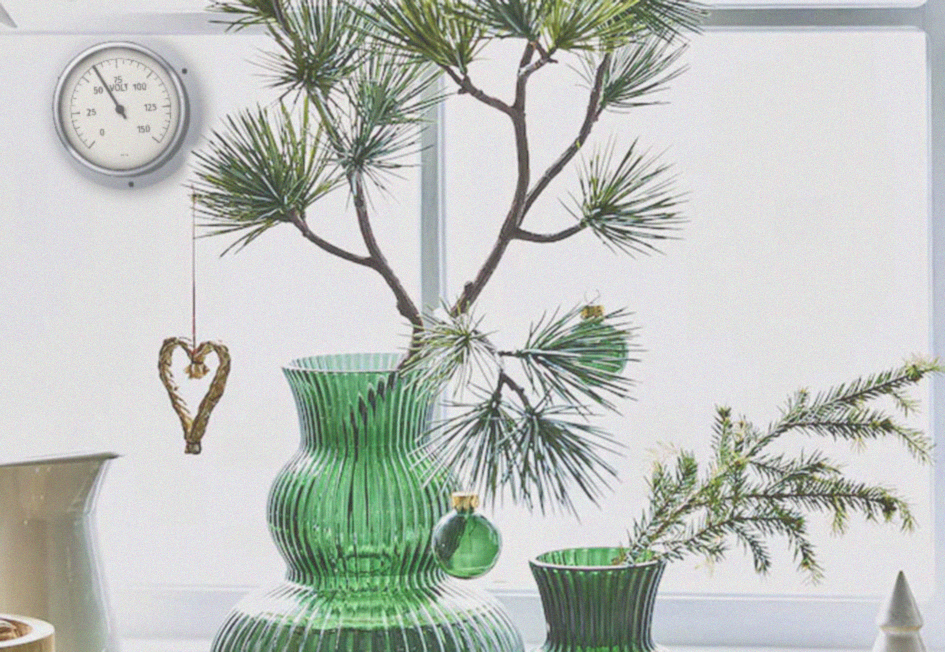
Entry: 60 V
